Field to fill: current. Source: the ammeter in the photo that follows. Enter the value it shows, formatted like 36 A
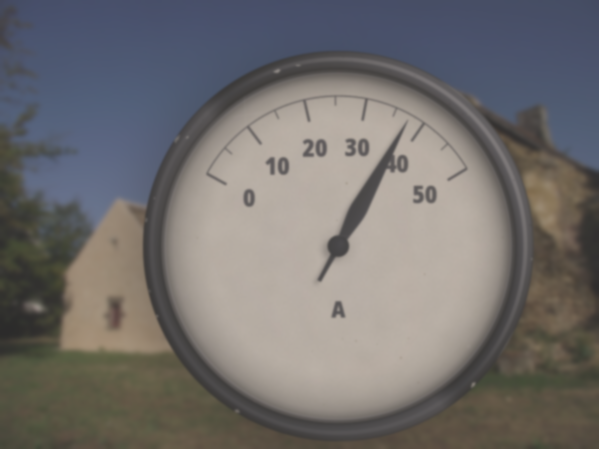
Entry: 37.5 A
